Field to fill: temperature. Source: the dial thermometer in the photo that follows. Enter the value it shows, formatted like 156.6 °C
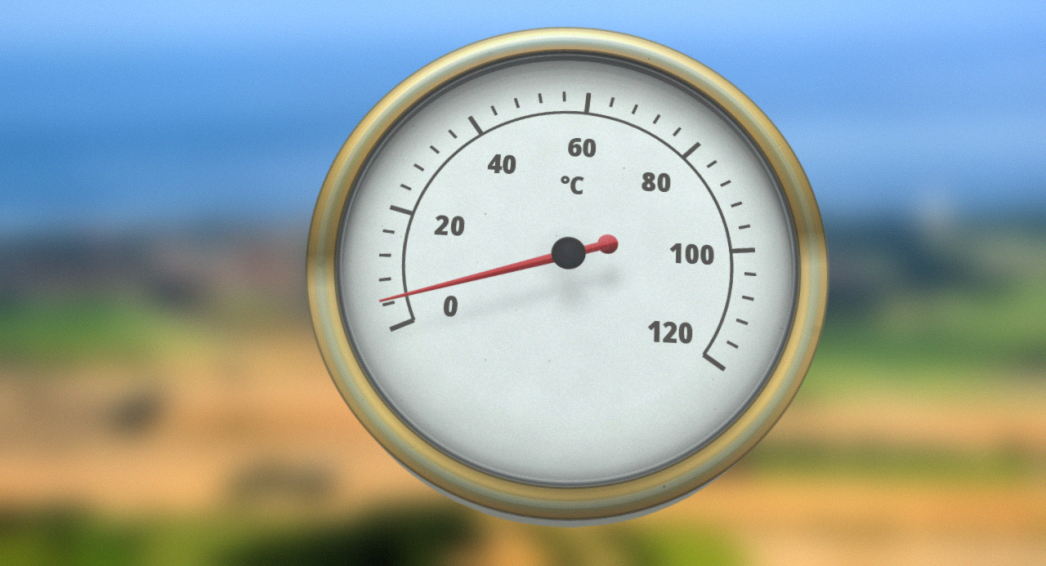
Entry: 4 °C
